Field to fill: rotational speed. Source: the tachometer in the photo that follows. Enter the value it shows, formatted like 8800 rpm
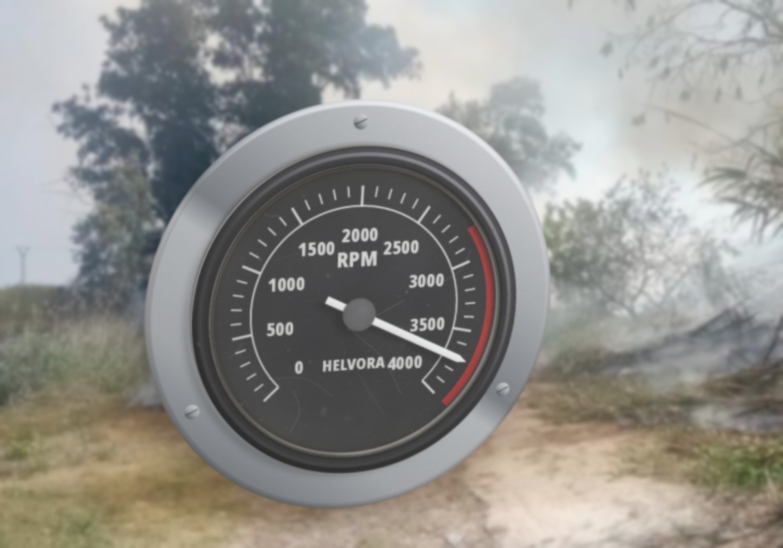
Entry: 3700 rpm
